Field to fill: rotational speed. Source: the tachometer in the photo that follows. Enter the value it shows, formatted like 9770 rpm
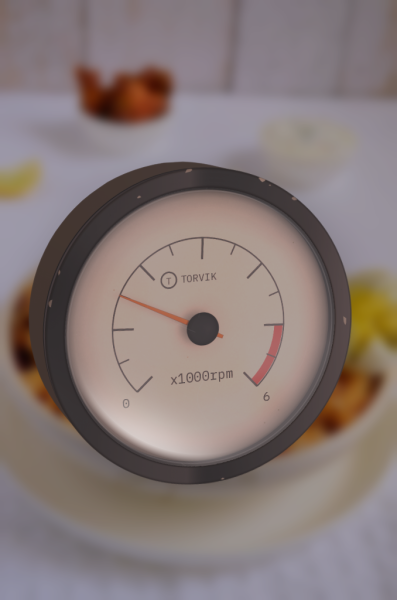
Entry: 1500 rpm
